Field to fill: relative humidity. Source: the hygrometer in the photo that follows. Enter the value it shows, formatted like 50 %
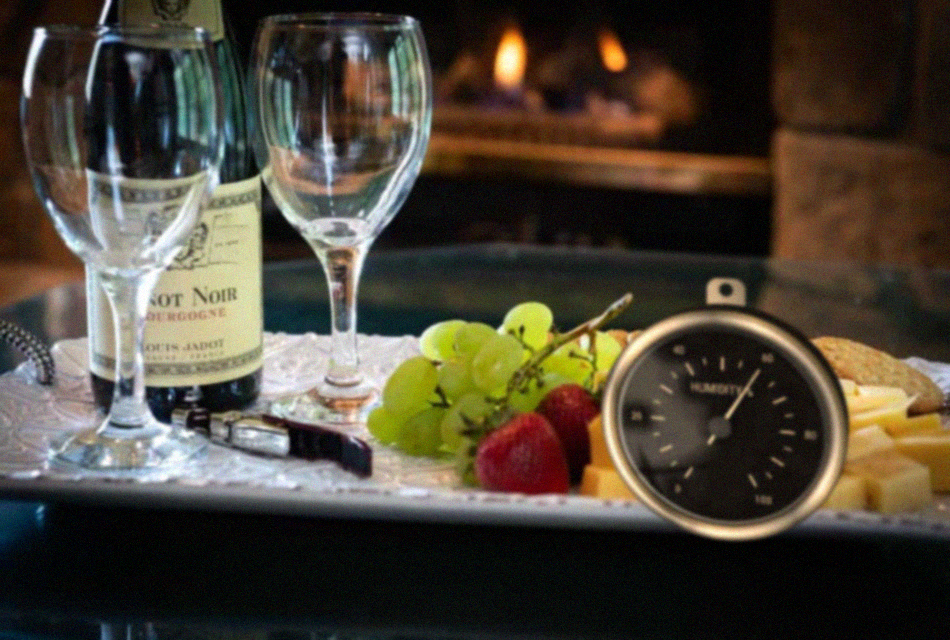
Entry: 60 %
